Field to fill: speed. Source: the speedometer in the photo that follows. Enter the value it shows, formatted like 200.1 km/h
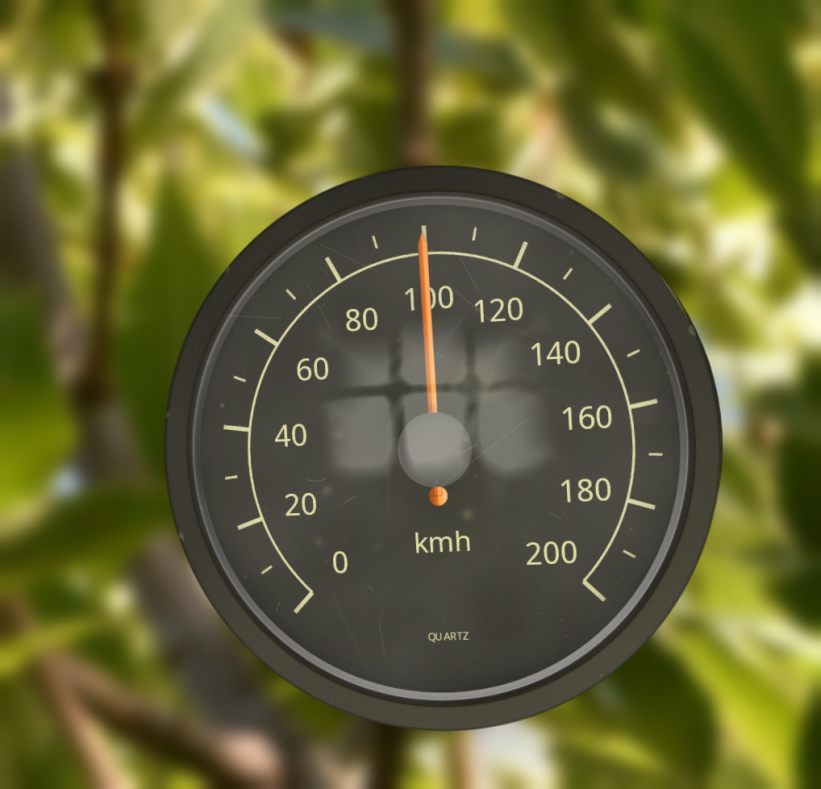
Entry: 100 km/h
